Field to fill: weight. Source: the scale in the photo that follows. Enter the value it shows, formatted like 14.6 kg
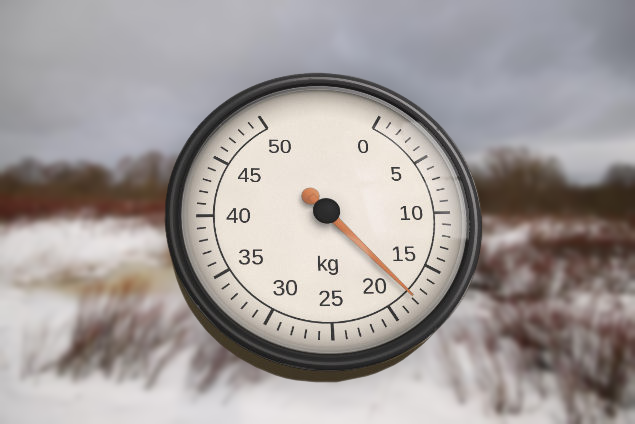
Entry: 18 kg
